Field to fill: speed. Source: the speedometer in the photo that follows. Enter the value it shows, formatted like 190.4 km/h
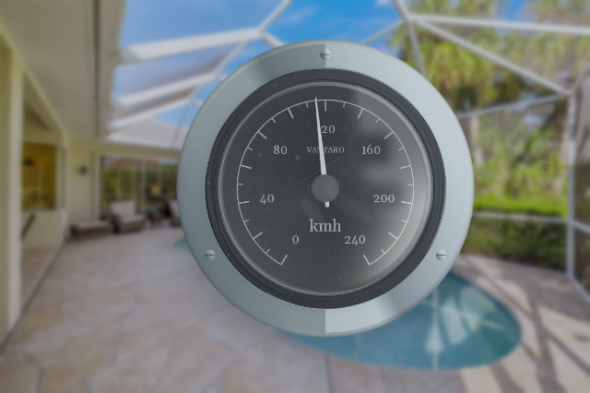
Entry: 115 km/h
